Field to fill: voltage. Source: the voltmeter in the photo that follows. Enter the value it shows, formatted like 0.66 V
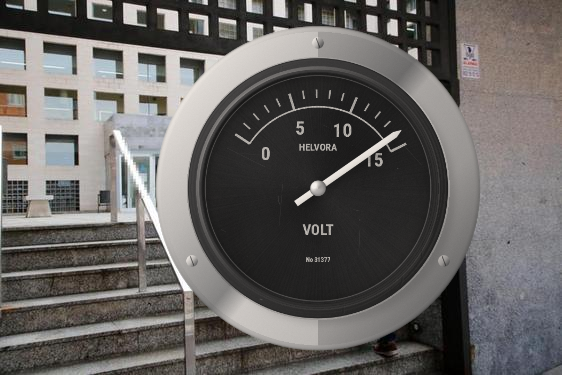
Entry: 14 V
